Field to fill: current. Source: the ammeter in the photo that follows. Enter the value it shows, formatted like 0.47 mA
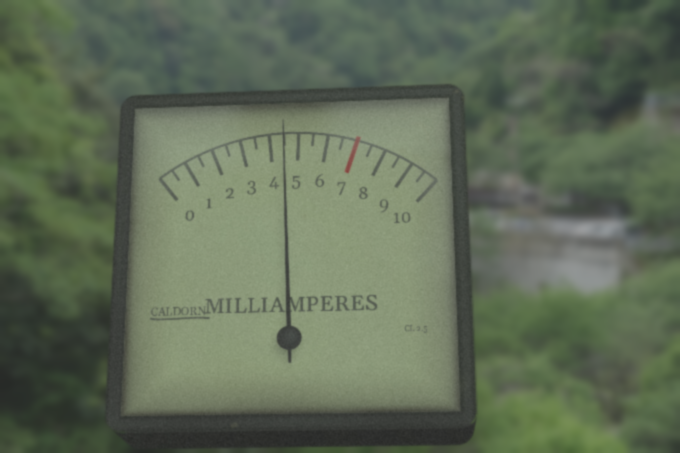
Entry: 4.5 mA
